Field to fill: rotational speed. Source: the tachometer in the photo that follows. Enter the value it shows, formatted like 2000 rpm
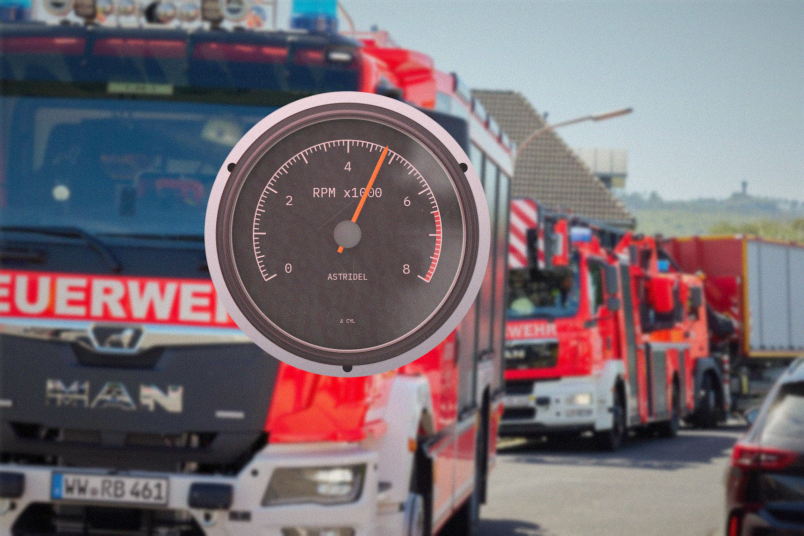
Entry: 4800 rpm
